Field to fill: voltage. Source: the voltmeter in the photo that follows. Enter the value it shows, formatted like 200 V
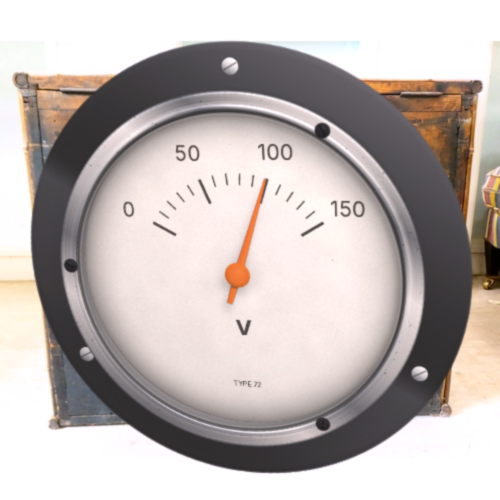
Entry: 100 V
